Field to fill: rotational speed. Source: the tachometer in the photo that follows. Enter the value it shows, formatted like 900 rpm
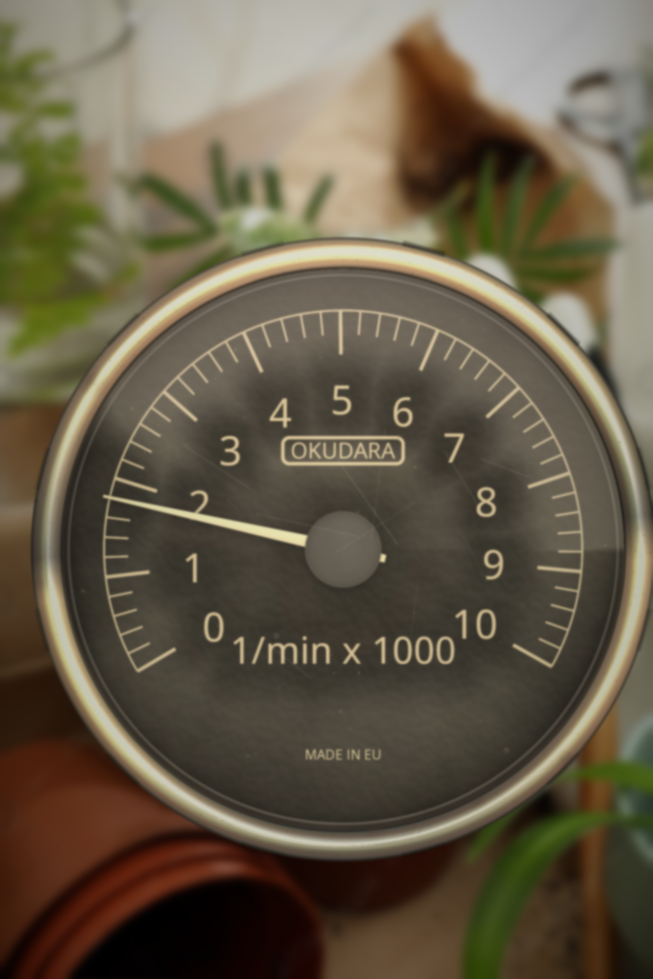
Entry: 1800 rpm
